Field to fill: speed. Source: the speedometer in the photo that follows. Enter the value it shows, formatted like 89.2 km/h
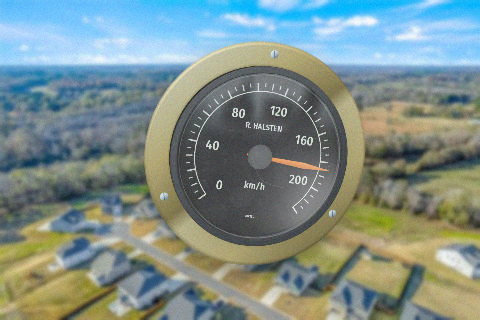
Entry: 185 km/h
